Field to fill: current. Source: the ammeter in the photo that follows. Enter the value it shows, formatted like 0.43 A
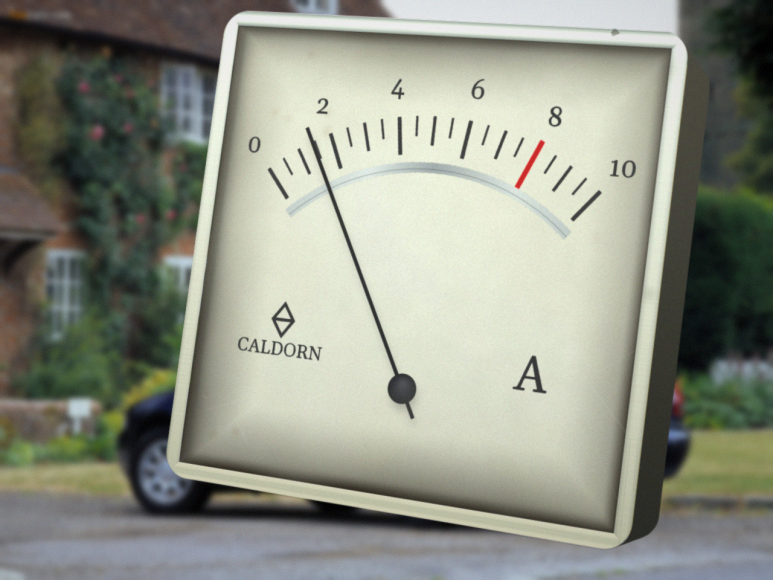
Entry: 1.5 A
